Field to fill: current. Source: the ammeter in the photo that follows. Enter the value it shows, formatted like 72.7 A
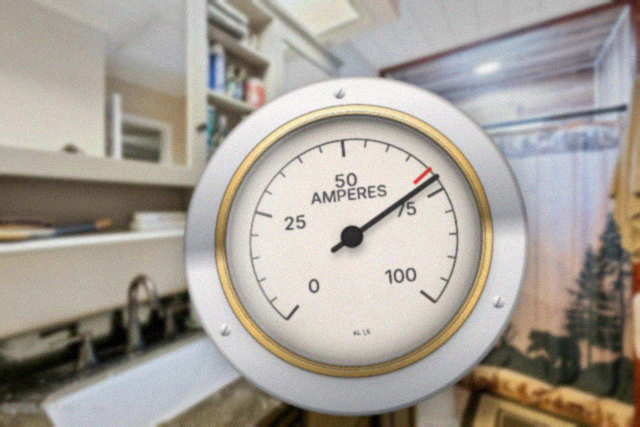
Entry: 72.5 A
